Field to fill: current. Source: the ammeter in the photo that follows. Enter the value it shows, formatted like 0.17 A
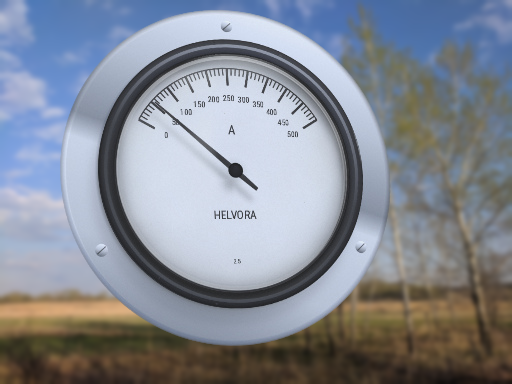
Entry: 50 A
